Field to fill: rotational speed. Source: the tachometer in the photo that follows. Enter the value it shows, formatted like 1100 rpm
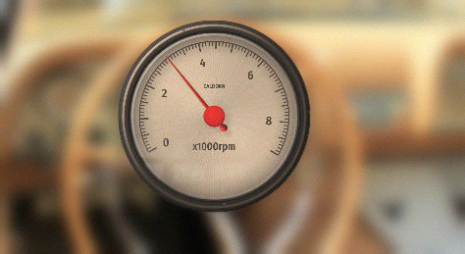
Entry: 3000 rpm
